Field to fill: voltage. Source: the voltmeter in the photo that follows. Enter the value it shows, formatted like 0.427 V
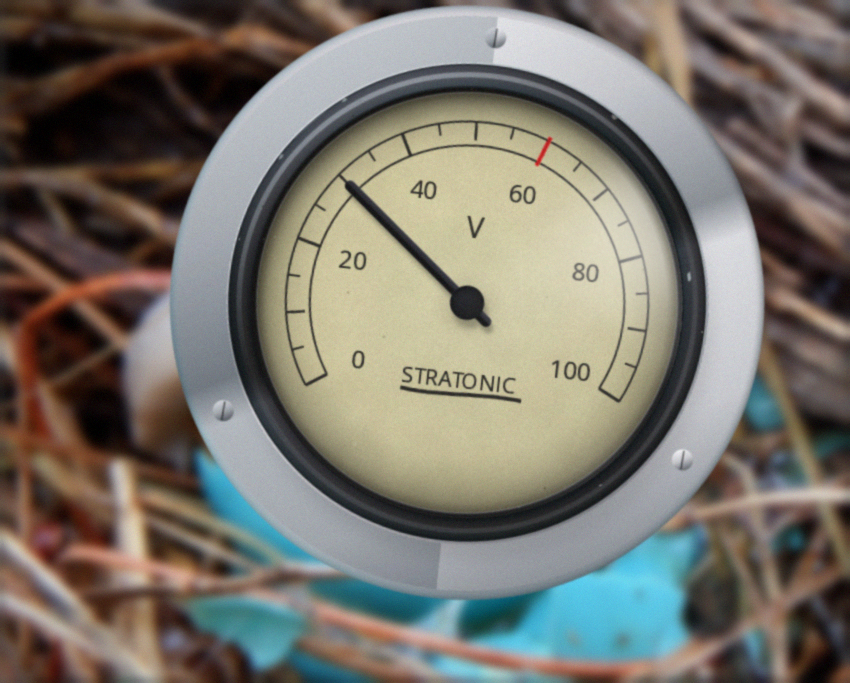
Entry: 30 V
